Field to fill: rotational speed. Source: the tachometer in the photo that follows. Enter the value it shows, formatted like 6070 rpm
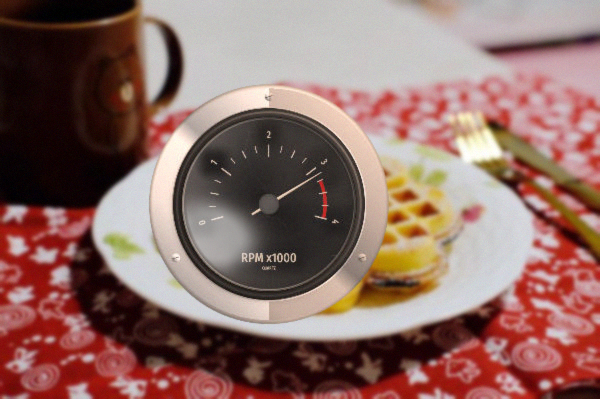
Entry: 3125 rpm
